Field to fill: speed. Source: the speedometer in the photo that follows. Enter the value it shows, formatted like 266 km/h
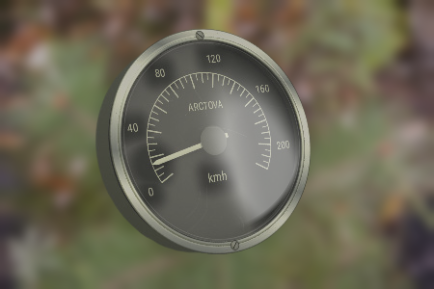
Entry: 15 km/h
